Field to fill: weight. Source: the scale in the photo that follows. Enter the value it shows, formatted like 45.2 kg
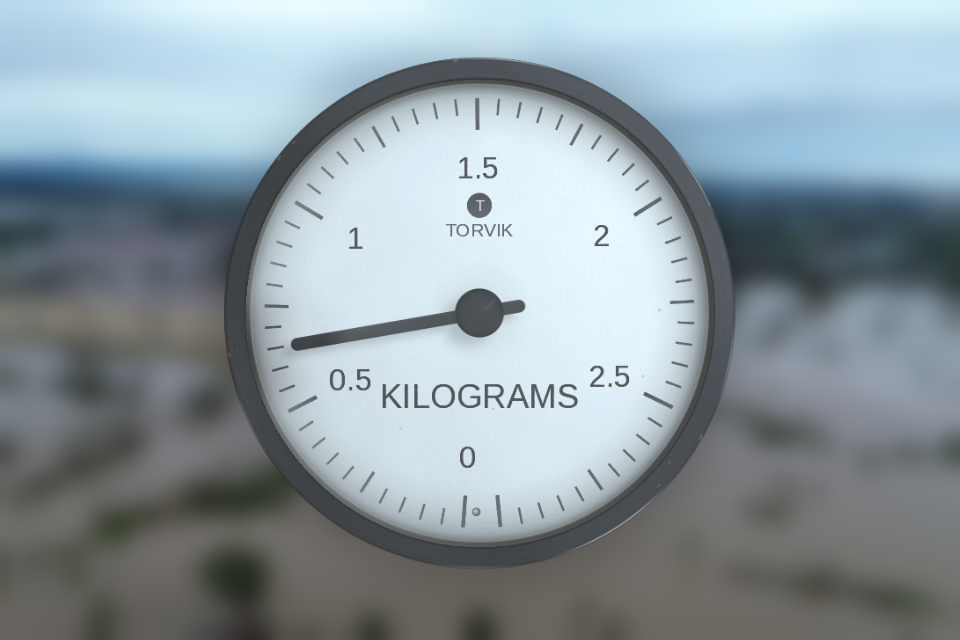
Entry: 0.65 kg
